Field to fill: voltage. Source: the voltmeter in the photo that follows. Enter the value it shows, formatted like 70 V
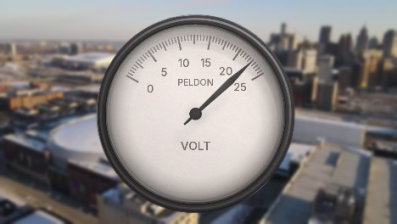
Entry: 22.5 V
